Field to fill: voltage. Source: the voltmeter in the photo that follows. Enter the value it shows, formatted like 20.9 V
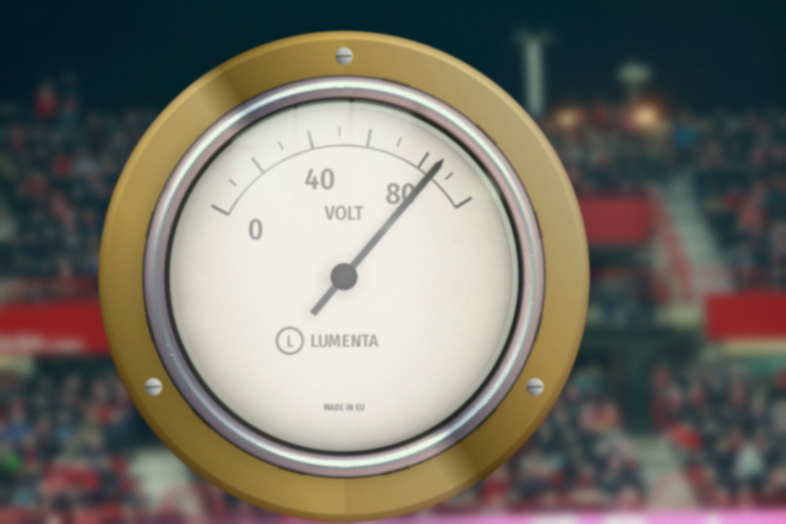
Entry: 85 V
